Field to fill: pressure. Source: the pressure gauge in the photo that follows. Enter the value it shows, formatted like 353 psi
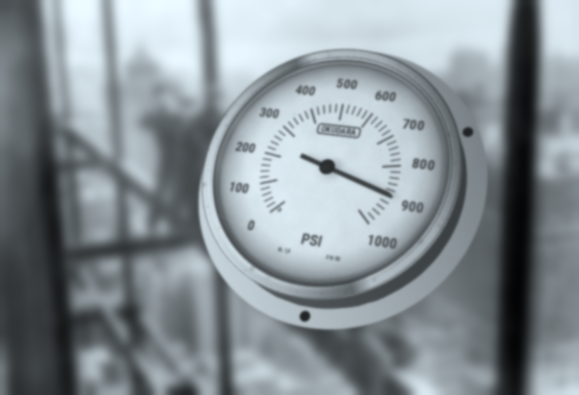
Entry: 900 psi
